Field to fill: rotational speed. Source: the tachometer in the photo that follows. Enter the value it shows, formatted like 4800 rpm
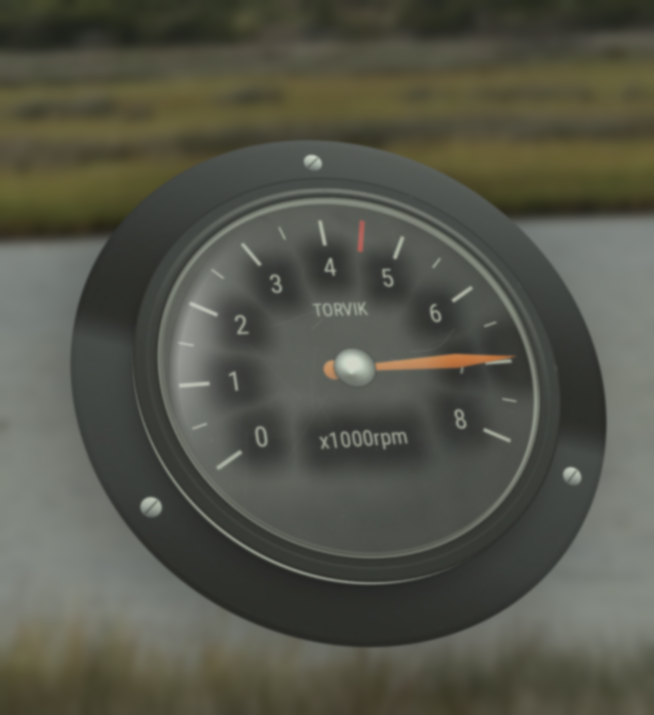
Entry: 7000 rpm
